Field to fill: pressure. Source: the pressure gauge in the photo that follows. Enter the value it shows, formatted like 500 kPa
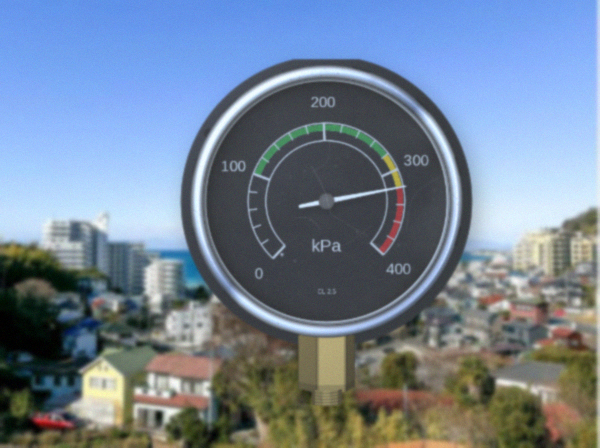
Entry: 320 kPa
